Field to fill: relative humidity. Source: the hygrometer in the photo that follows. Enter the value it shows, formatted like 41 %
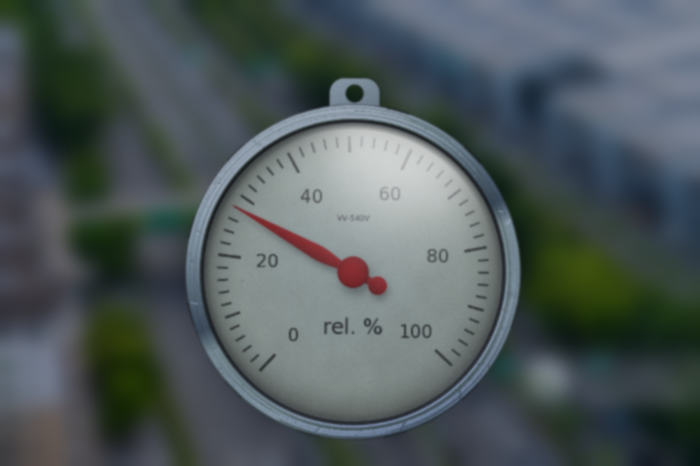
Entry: 28 %
